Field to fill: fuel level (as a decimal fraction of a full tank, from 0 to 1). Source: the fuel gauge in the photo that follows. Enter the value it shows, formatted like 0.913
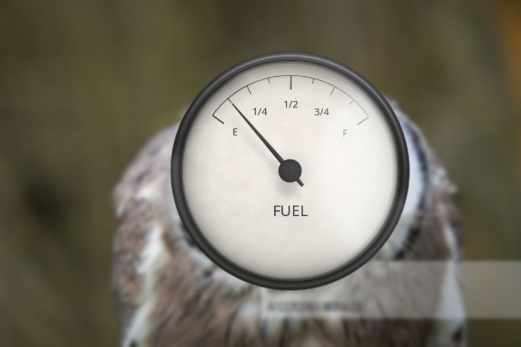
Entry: 0.125
